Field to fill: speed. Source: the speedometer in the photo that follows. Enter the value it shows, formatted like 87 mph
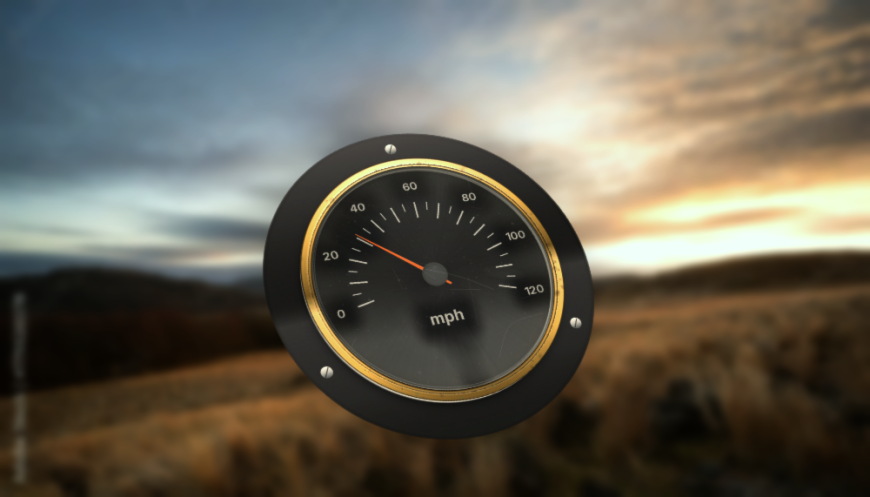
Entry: 30 mph
